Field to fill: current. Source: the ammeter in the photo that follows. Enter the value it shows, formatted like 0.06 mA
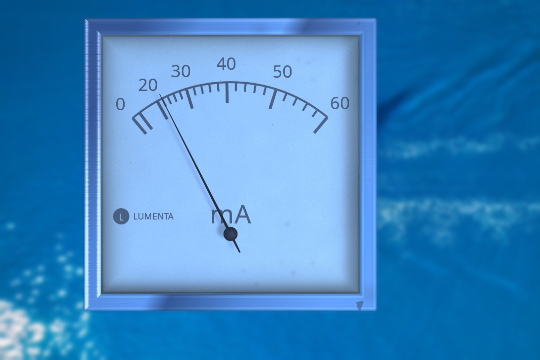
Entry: 22 mA
